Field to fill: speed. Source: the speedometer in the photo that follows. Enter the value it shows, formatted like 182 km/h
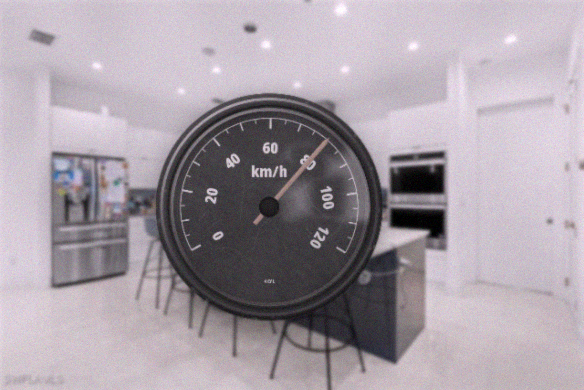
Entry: 80 km/h
